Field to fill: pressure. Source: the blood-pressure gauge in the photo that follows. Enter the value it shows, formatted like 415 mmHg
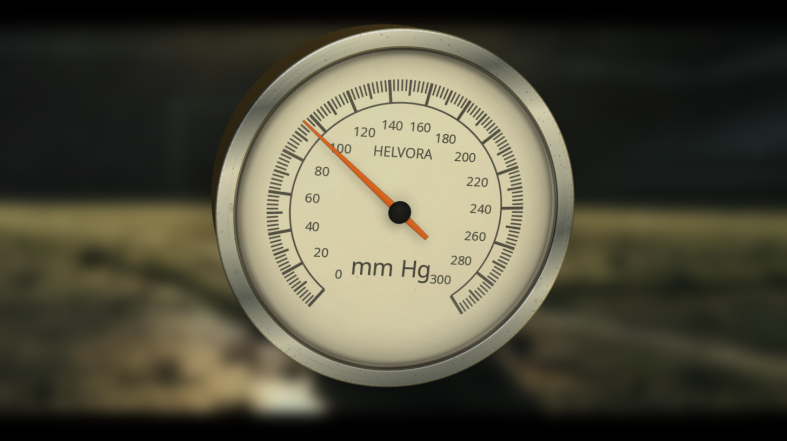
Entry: 96 mmHg
